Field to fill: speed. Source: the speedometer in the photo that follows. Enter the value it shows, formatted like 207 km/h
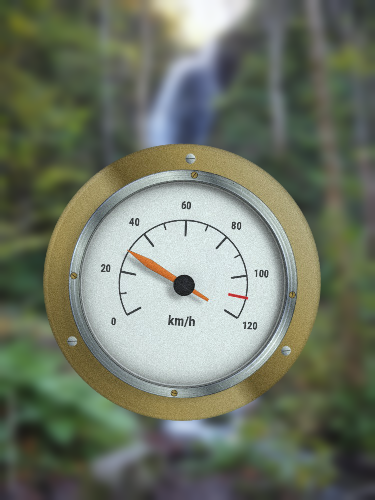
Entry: 30 km/h
